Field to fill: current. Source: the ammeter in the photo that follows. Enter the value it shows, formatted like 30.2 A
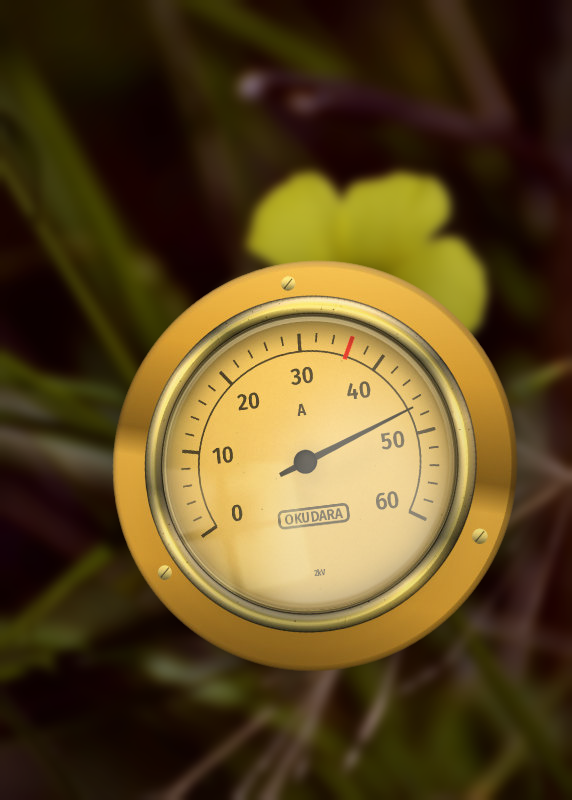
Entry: 47 A
